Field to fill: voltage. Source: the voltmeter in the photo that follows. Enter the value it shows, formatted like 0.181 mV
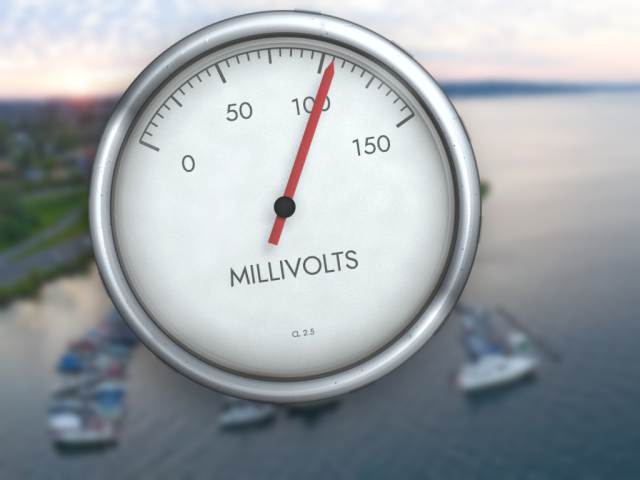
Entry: 105 mV
